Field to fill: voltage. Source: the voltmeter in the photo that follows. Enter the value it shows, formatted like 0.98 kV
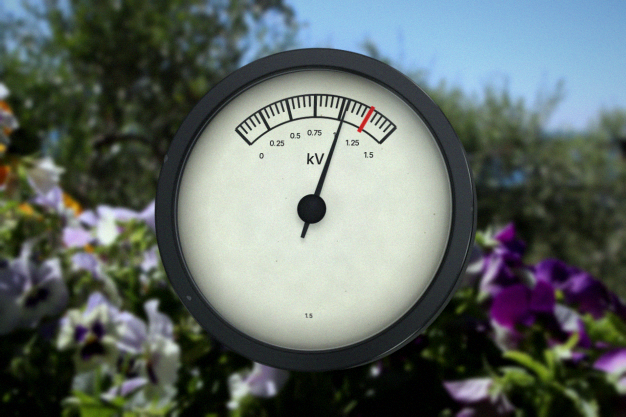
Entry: 1.05 kV
